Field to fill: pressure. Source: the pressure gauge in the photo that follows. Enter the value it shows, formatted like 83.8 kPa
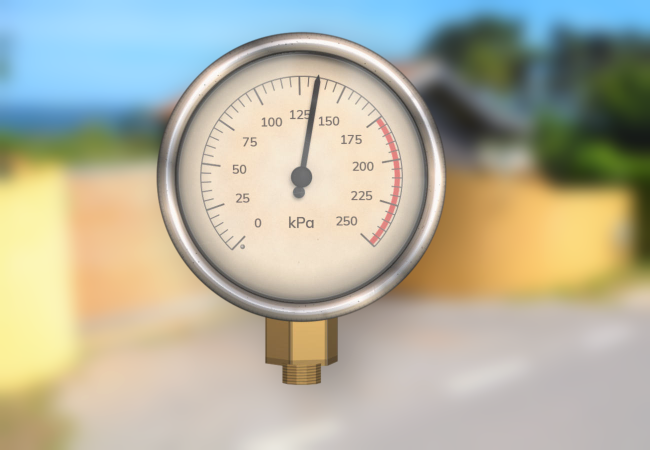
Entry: 135 kPa
